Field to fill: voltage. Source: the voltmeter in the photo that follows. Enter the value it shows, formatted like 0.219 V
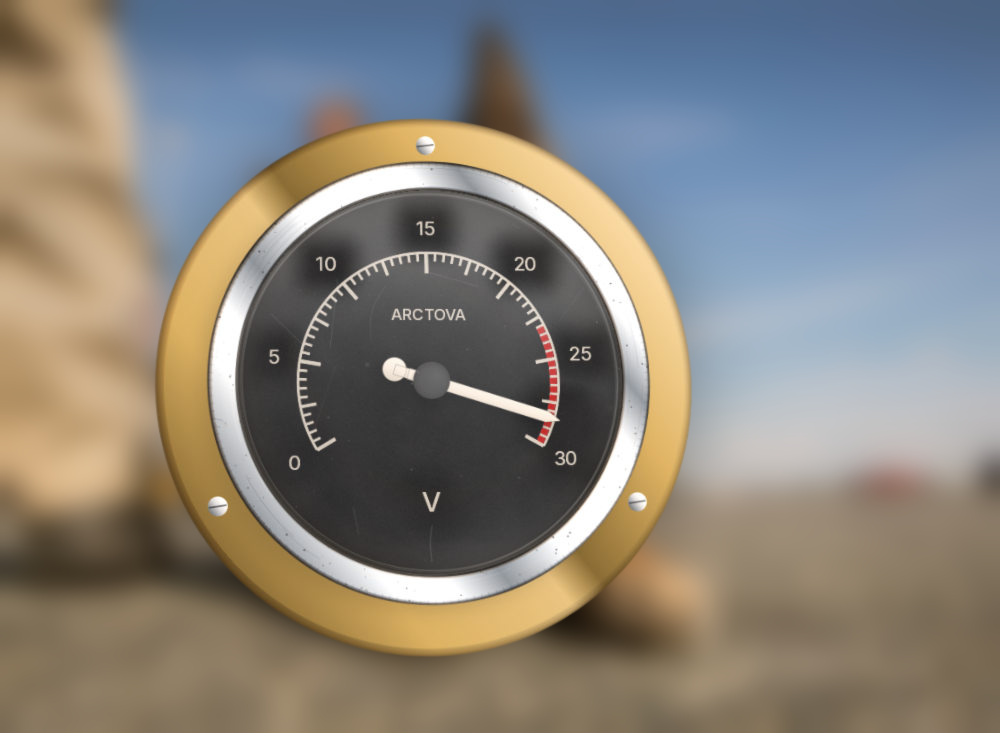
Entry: 28.5 V
